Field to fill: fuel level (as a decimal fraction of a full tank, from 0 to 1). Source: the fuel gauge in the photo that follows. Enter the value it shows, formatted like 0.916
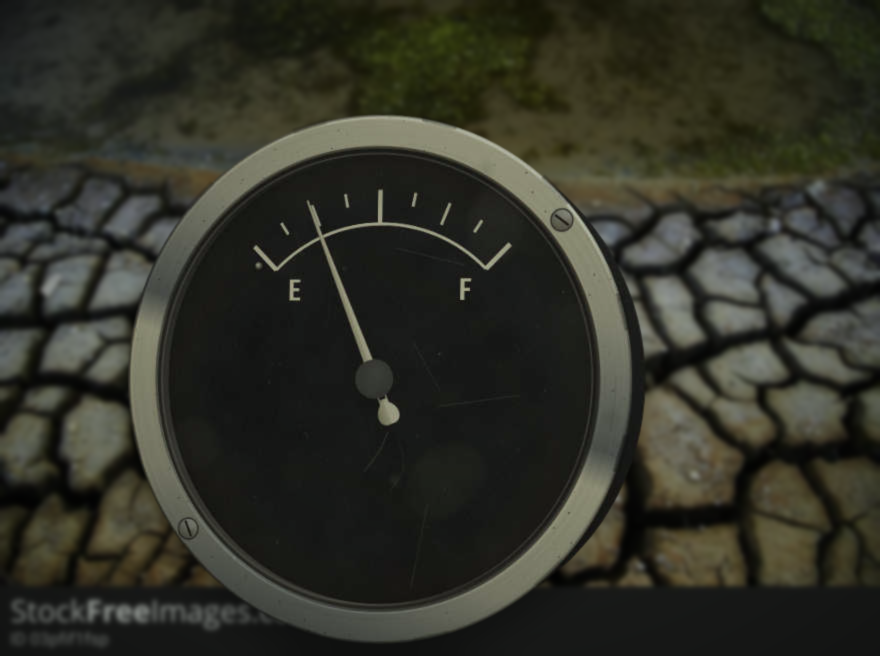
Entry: 0.25
